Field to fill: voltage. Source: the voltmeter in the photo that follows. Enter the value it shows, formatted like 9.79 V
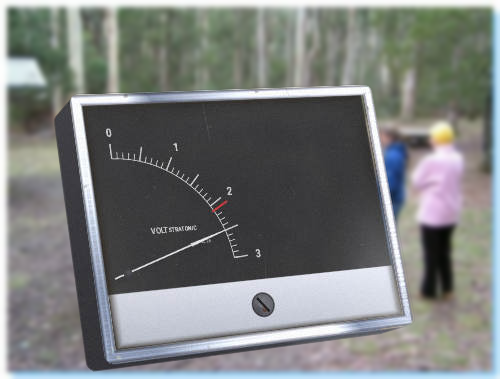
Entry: 2.5 V
